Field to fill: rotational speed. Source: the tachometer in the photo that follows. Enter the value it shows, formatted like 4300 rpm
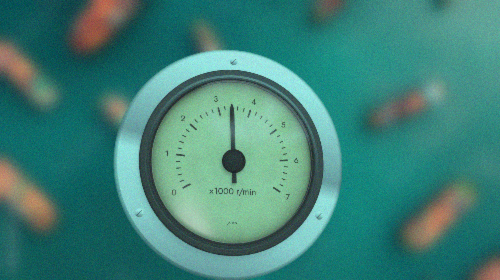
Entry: 3400 rpm
